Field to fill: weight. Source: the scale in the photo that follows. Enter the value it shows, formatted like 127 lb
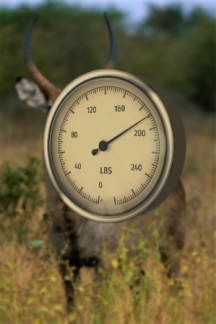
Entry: 190 lb
